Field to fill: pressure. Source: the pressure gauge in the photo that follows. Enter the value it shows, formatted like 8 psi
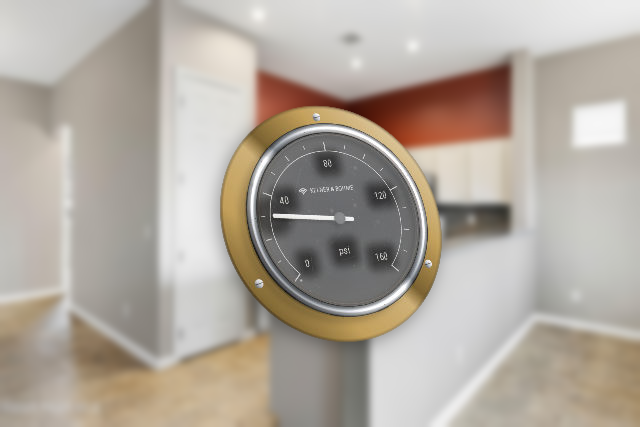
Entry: 30 psi
